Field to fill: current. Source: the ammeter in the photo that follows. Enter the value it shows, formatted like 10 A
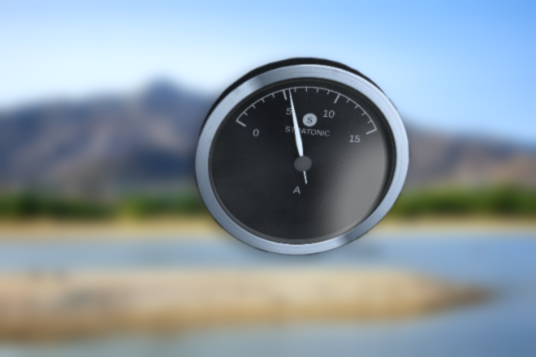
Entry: 5.5 A
